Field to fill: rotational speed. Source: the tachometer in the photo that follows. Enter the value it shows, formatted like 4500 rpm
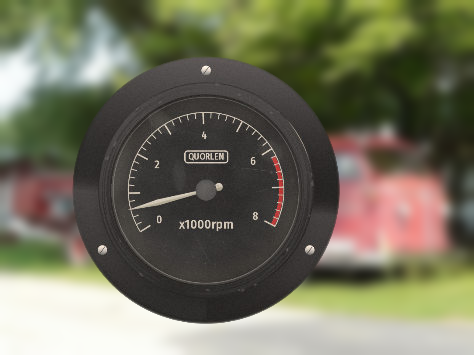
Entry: 600 rpm
